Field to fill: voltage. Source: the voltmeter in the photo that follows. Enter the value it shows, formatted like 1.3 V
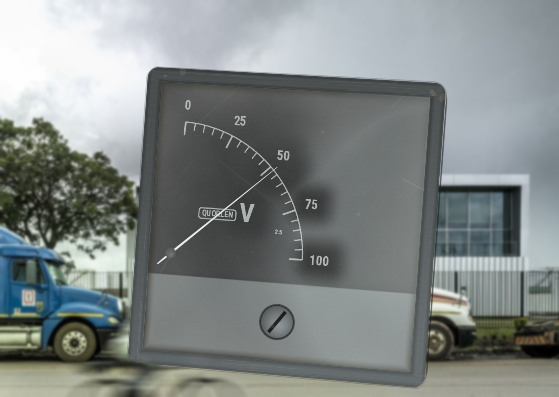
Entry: 52.5 V
